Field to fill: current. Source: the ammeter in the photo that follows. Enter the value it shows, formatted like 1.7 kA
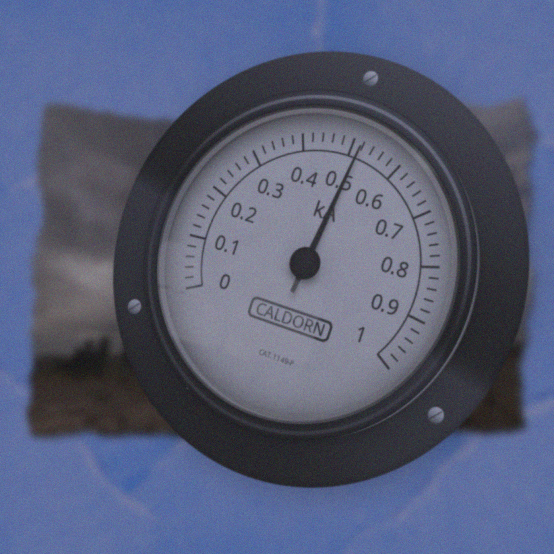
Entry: 0.52 kA
